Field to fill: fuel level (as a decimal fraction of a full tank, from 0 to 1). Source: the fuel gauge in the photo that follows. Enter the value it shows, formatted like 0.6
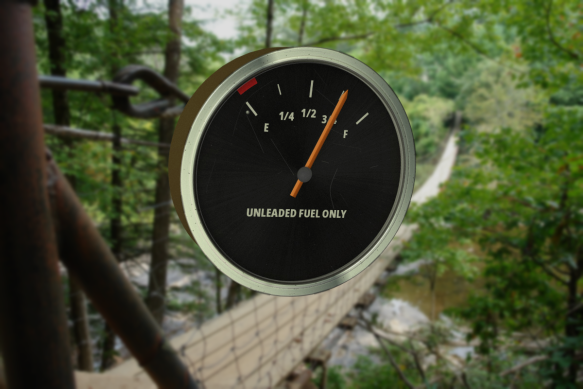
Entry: 0.75
